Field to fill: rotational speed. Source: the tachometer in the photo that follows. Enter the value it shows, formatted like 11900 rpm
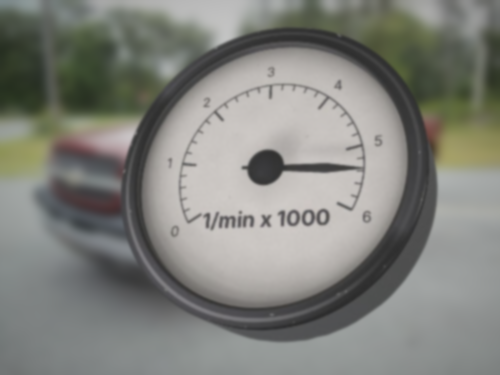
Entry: 5400 rpm
